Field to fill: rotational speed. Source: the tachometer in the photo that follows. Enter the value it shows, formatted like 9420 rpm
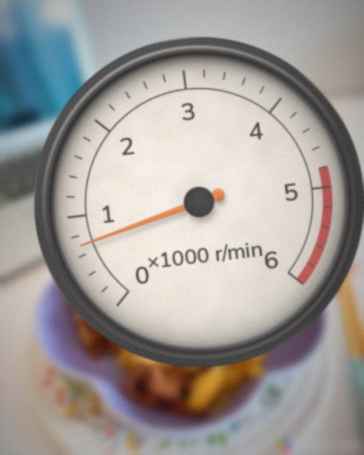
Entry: 700 rpm
